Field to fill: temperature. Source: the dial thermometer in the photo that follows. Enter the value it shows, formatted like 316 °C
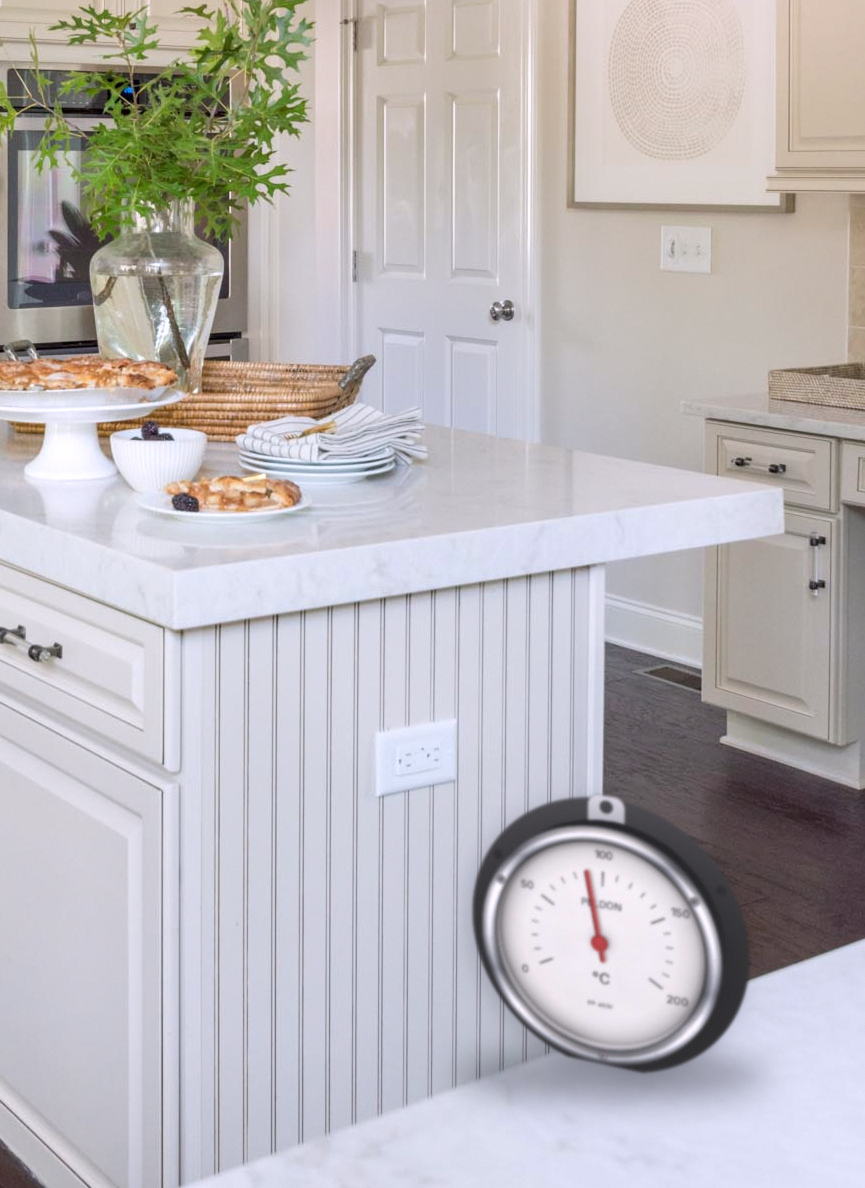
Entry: 90 °C
